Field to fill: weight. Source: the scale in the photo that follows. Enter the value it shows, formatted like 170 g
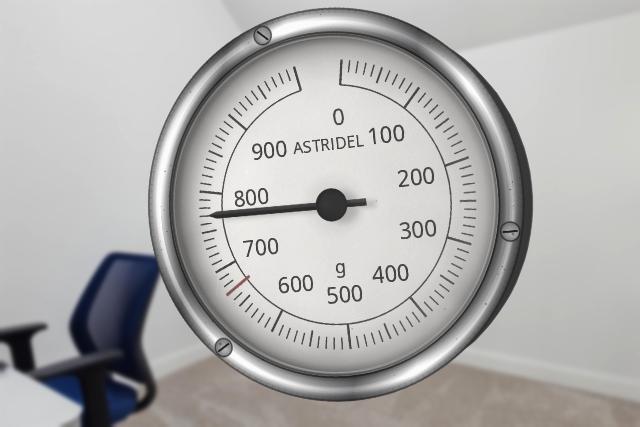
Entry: 770 g
